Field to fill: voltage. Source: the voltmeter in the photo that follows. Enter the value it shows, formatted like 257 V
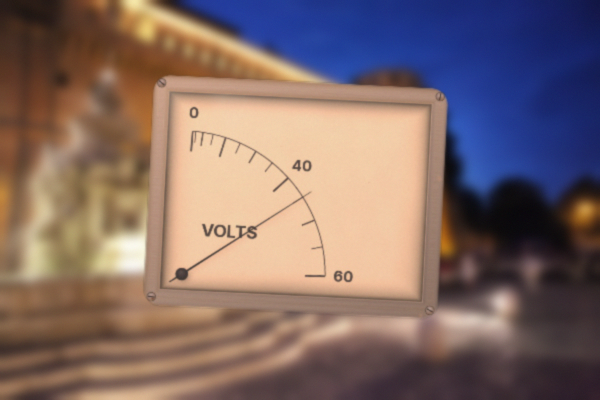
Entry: 45 V
